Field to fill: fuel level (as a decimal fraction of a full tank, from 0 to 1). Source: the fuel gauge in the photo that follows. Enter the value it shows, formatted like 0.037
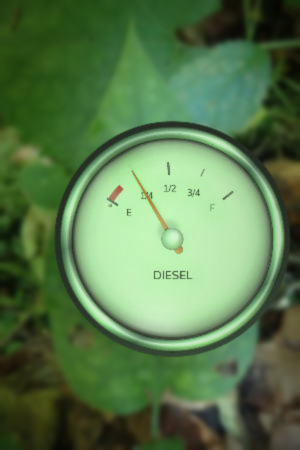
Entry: 0.25
